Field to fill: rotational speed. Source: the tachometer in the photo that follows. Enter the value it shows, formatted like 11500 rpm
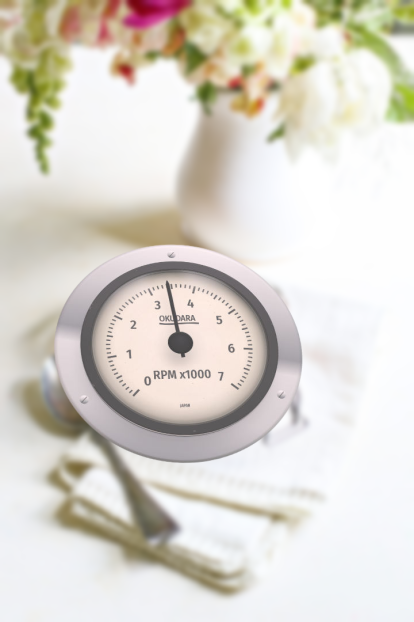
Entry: 3400 rpm
